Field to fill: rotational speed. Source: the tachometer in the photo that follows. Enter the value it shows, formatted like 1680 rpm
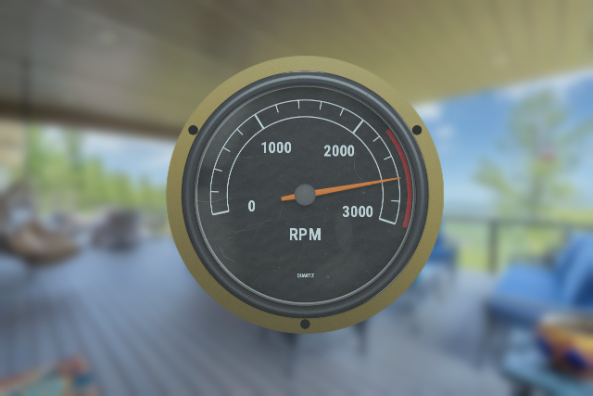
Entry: 2600 rpm
